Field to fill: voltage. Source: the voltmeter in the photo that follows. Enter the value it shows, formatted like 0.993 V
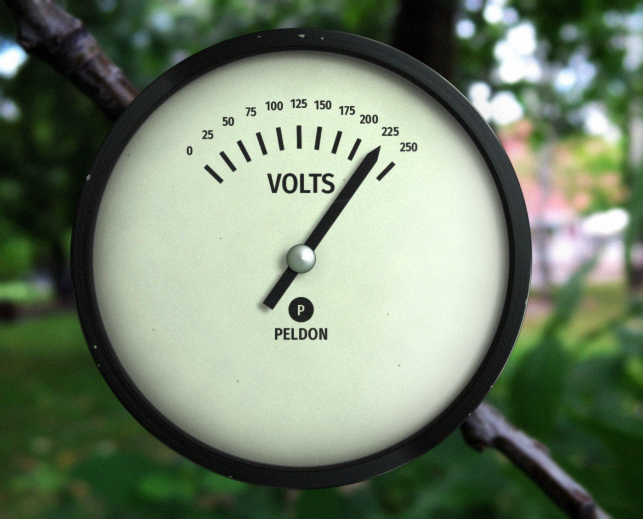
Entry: 225 V
